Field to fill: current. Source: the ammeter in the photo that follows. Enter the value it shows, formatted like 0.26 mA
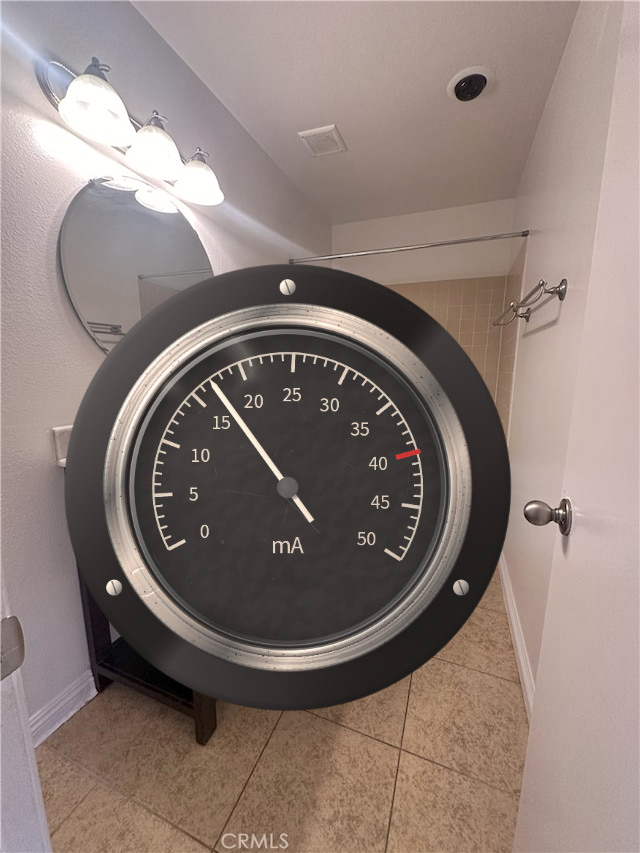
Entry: 17 mA
